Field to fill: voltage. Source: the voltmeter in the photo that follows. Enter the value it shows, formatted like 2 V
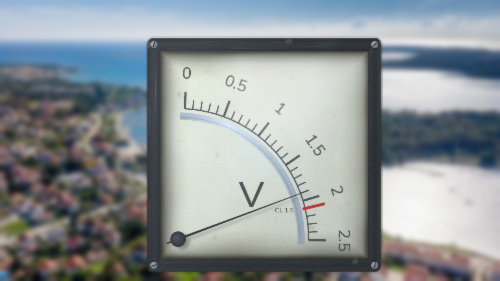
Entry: 1.9 V
